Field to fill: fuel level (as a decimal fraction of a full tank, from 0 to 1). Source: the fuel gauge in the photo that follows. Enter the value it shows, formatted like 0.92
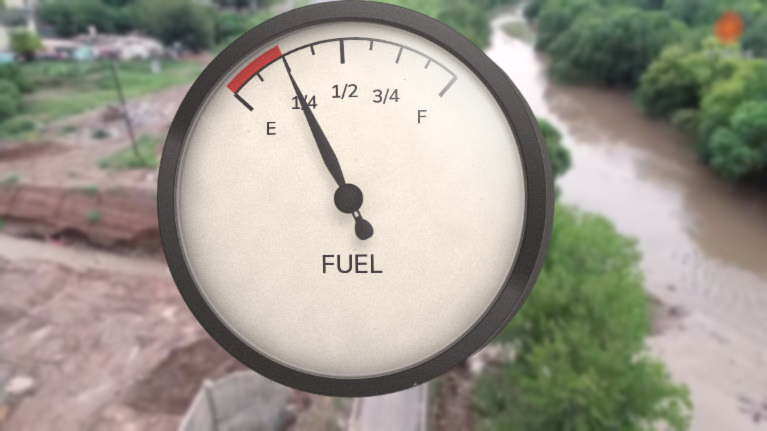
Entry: 0.25
